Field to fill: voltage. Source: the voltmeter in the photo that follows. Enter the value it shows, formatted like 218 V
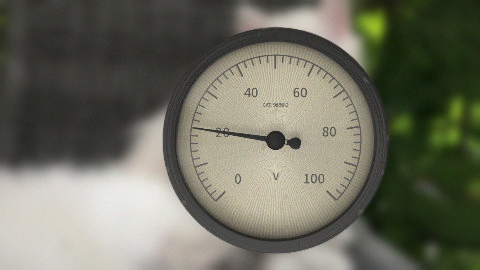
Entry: 20 V
